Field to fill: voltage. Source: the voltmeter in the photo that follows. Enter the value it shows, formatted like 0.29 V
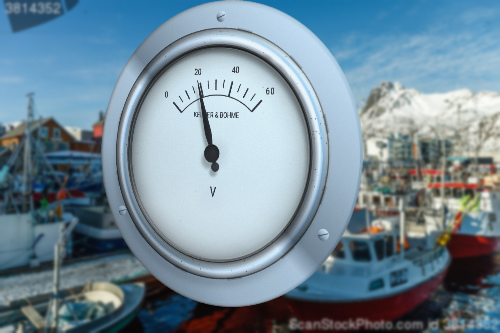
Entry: 20 V
